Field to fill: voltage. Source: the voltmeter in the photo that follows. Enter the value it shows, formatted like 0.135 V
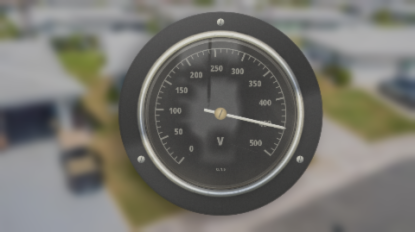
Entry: 450 V
